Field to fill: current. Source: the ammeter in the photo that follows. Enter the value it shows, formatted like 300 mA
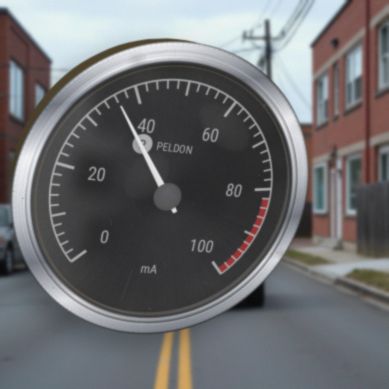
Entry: 36 mA
